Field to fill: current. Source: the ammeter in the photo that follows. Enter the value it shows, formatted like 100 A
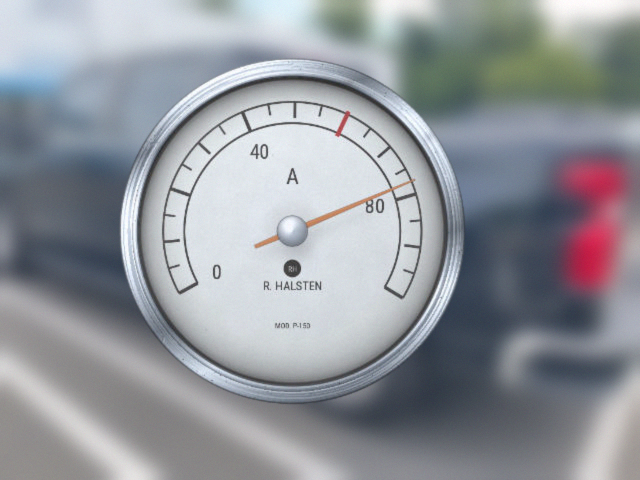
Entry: 77.5 A
